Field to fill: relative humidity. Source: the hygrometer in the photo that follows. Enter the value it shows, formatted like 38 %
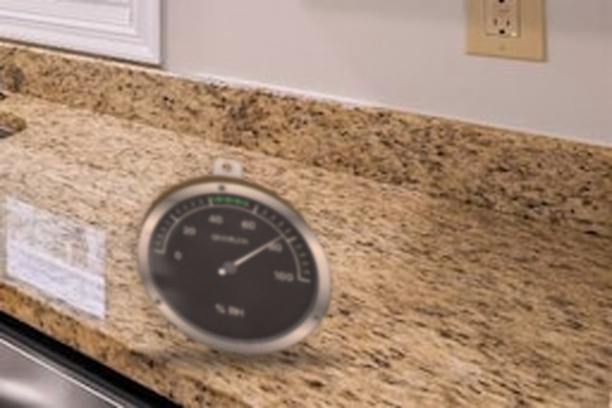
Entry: 76 %
